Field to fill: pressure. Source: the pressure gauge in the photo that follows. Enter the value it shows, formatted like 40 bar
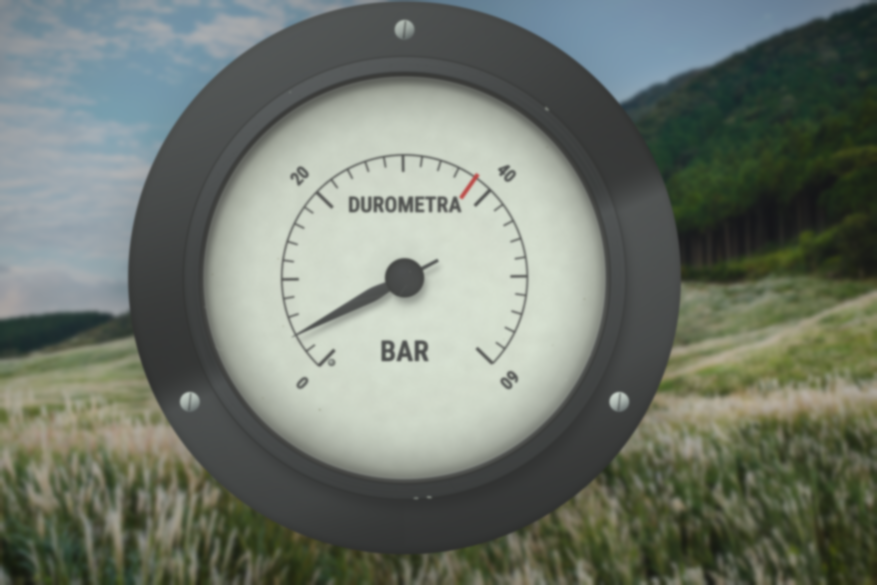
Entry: 4 bar
